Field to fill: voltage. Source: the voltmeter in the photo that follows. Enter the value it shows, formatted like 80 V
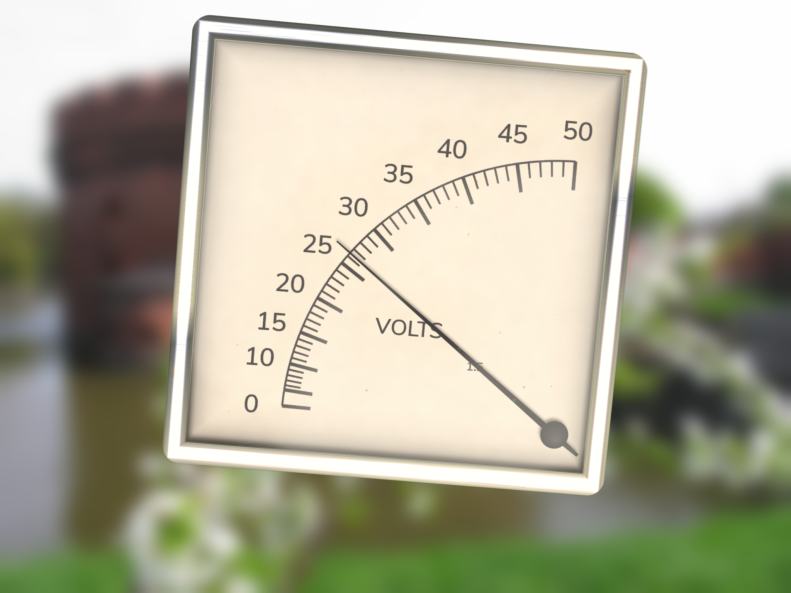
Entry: 26.5 V
